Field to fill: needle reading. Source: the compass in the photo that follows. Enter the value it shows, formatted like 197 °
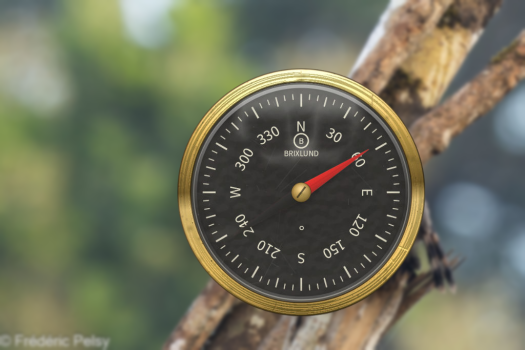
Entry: 57.5 °
